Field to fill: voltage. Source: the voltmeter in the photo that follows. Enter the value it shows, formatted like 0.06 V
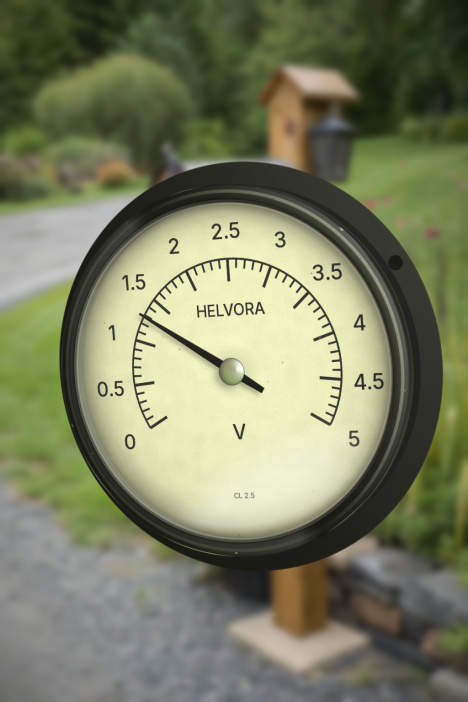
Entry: 1.3 V
